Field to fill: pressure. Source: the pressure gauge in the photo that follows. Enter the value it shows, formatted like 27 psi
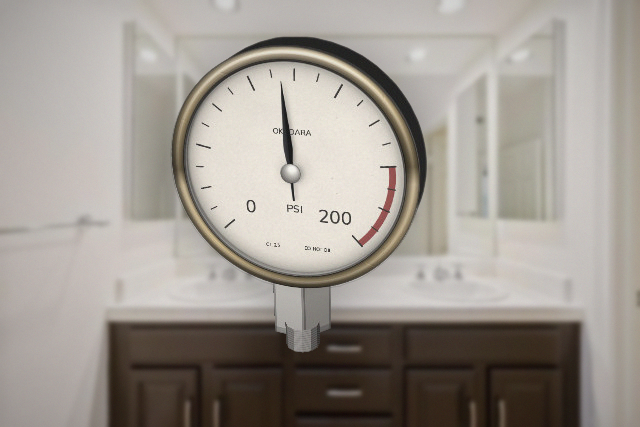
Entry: 95 psi
